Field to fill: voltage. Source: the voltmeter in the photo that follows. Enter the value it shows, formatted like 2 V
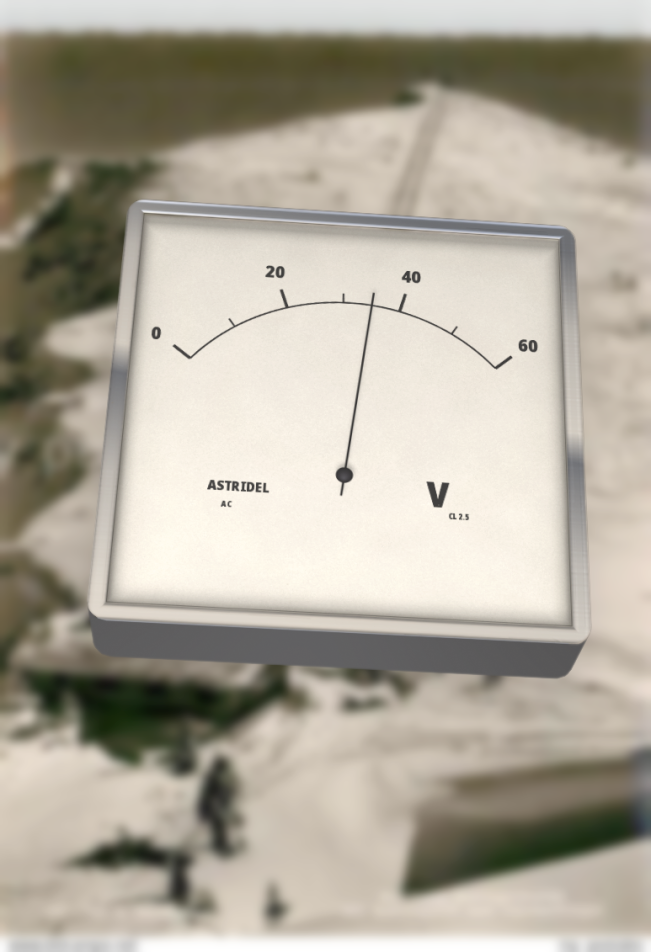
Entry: 35 V
